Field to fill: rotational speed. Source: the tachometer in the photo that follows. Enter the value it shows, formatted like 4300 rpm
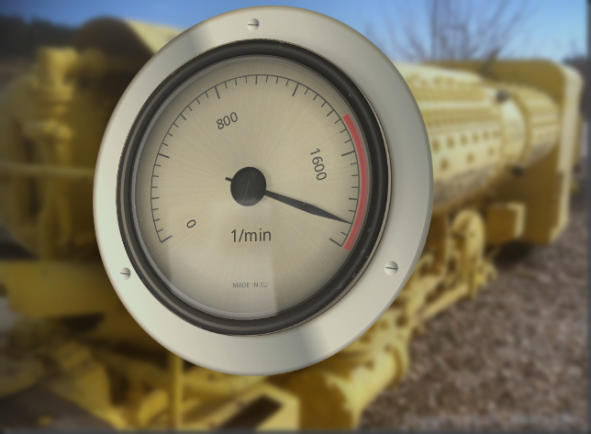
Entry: 1900 rpm
